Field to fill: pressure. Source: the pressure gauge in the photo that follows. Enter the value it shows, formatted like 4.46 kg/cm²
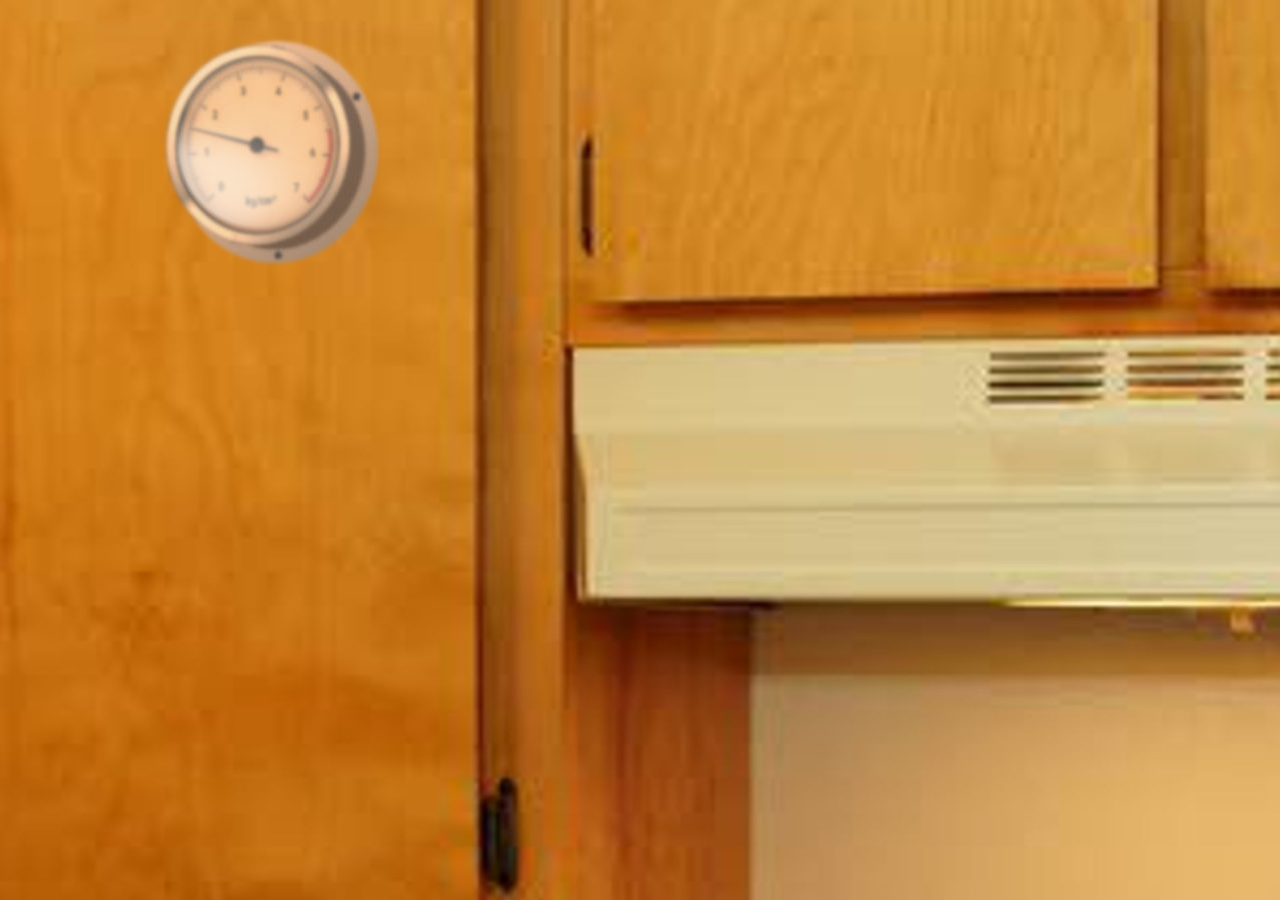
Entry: 1.5 kg/cm²
